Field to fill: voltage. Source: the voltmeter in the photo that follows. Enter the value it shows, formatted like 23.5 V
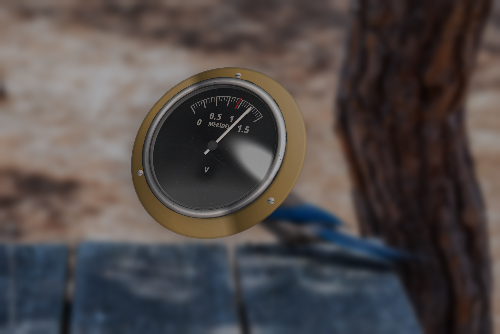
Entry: 1.25 V
